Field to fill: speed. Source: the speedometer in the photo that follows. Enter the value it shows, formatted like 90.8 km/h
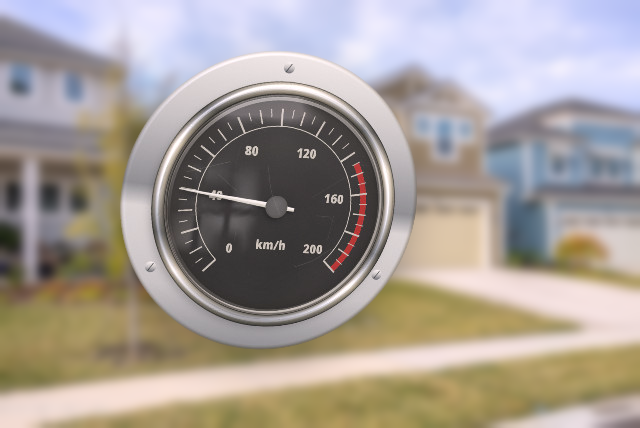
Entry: 40 km/h
